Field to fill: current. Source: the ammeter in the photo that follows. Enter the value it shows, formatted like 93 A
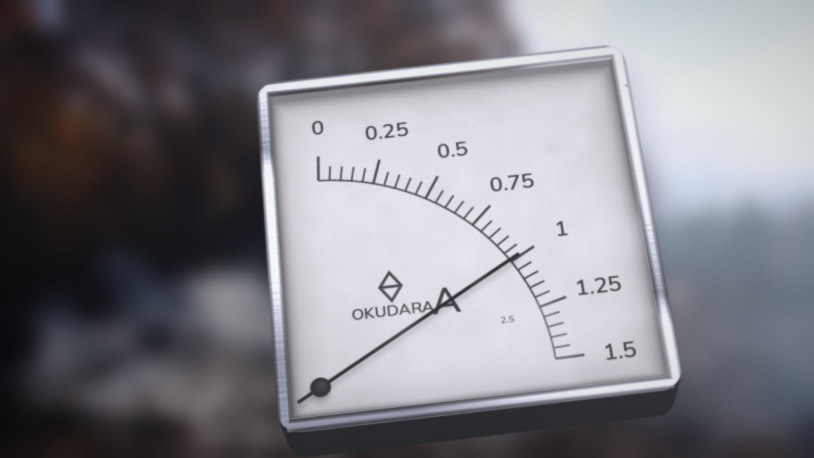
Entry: 1 A
